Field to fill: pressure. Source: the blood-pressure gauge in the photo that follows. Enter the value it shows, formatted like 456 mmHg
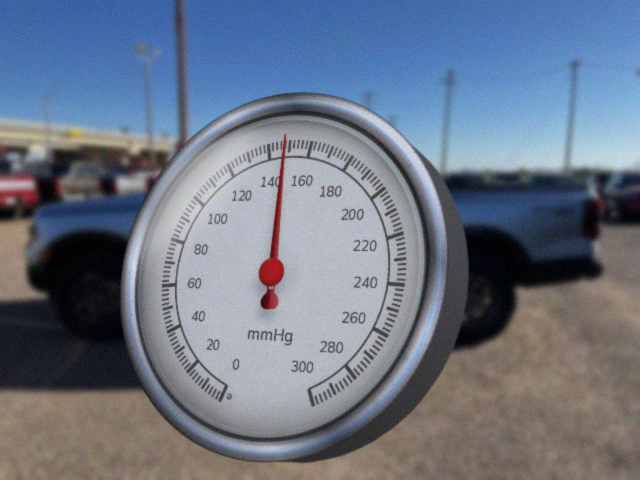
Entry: 150 mmHg
